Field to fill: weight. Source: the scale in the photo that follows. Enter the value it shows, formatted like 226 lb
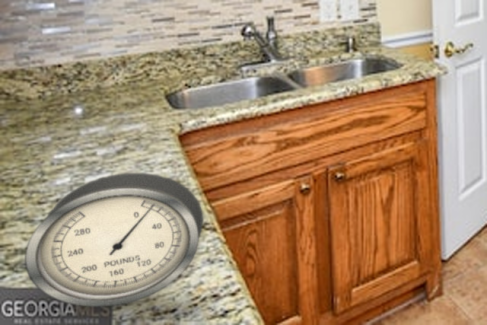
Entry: 10 lb
